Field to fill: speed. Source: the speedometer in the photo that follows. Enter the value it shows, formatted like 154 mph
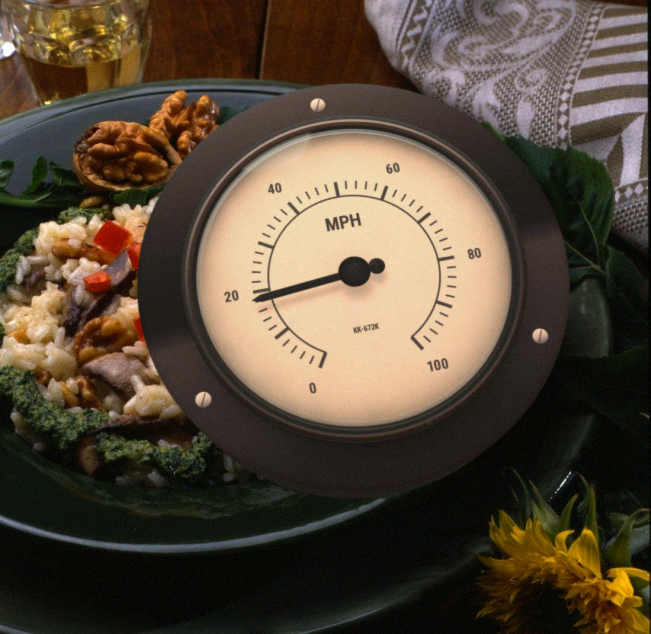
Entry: 18 mph
